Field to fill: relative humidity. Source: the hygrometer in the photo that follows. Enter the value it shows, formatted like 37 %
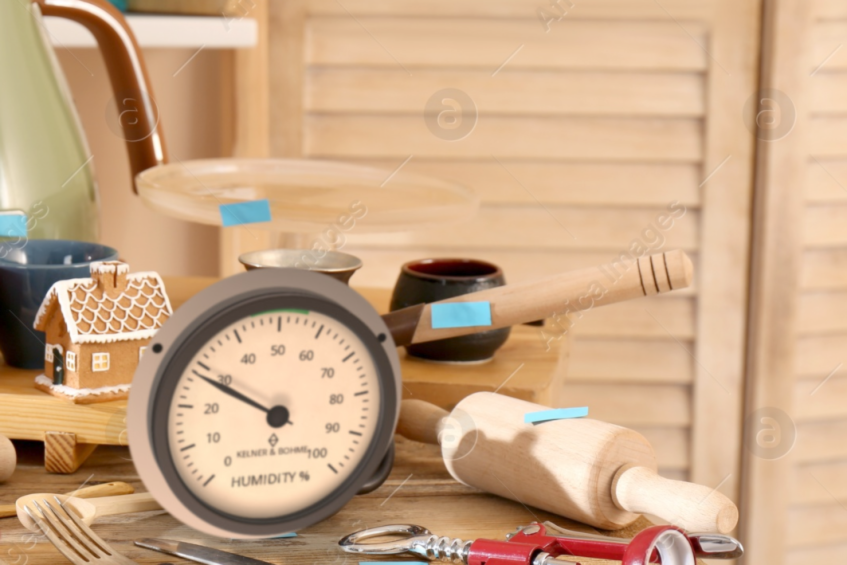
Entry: 28 %
